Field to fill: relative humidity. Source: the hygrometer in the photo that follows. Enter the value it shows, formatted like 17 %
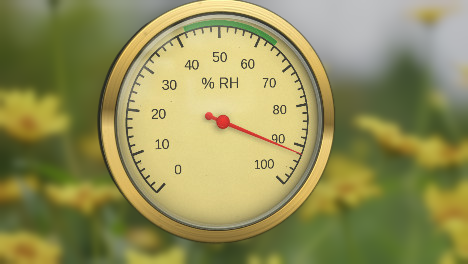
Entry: 92 %
